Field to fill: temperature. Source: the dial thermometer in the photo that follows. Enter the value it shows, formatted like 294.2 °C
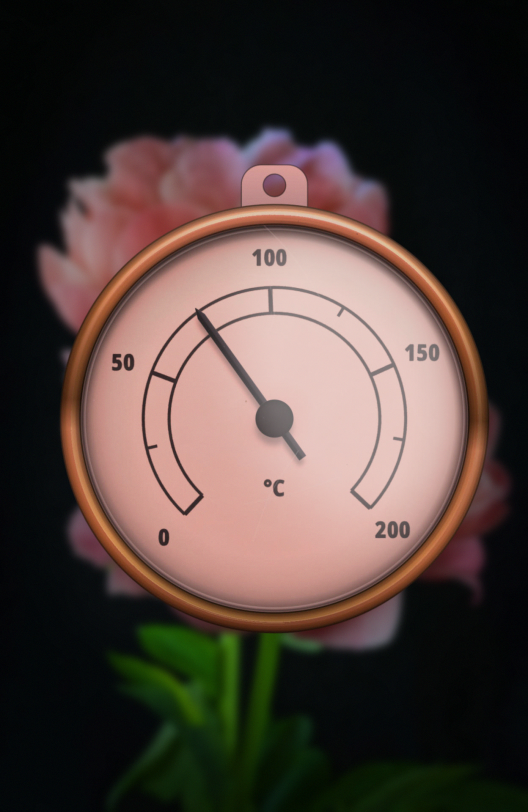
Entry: 75 °C
